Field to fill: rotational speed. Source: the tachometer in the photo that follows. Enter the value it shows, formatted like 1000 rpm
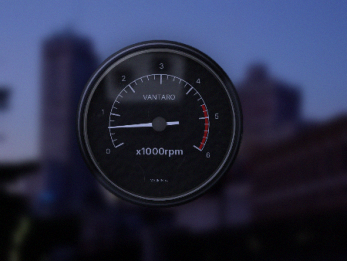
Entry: 600 rpm
